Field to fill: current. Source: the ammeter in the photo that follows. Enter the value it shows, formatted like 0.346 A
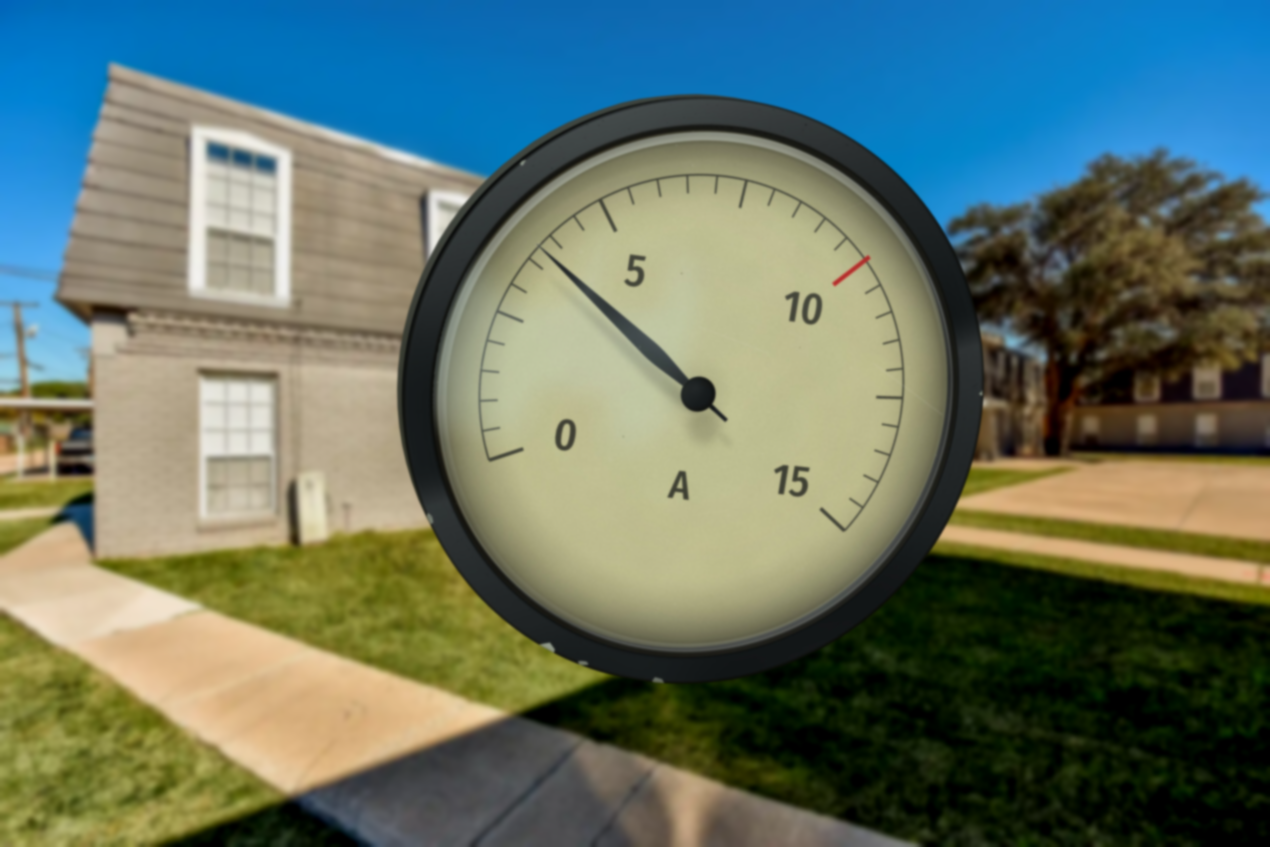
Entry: 3.75 A
